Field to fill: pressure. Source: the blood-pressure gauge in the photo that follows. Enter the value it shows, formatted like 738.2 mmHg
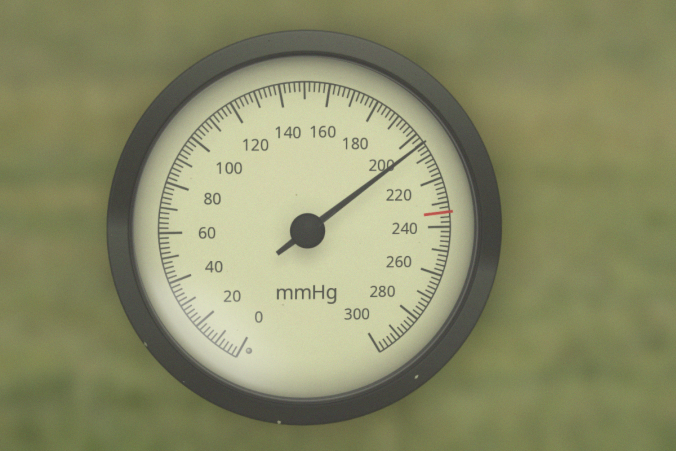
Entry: 204 mmHg
